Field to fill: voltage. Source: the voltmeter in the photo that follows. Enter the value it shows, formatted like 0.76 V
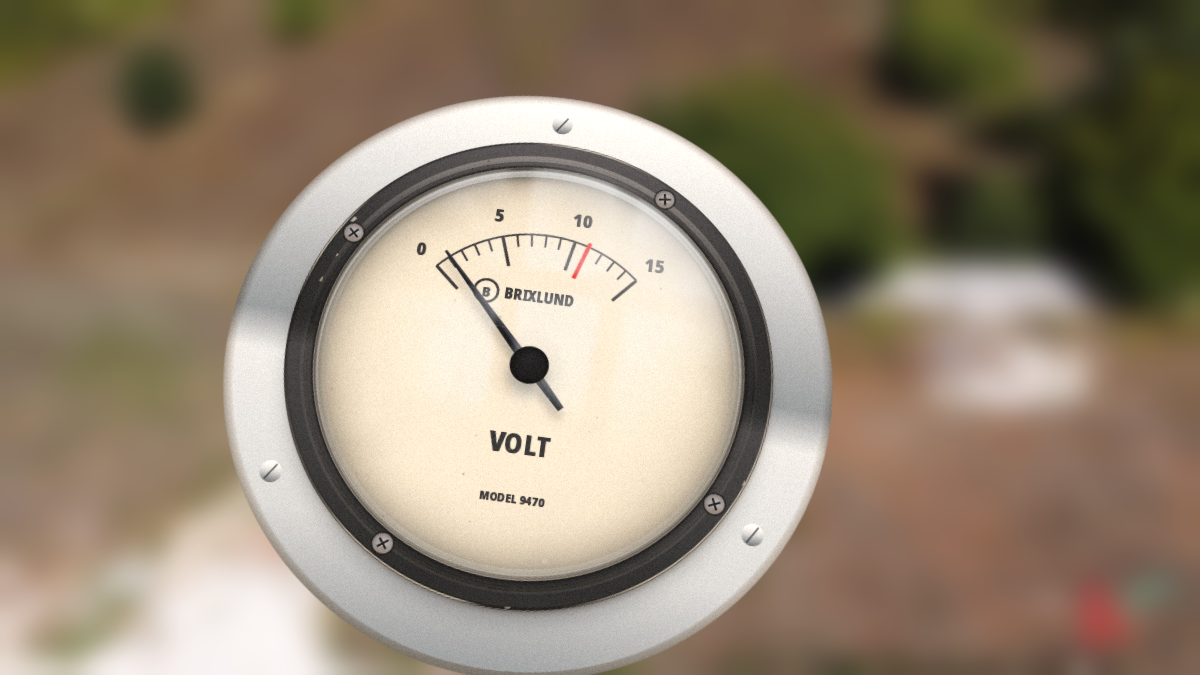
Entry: 1 V
